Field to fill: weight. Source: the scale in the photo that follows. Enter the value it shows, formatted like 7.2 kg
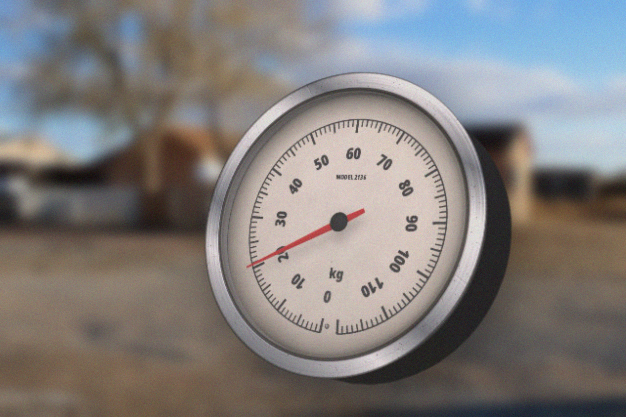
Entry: 20 kg
